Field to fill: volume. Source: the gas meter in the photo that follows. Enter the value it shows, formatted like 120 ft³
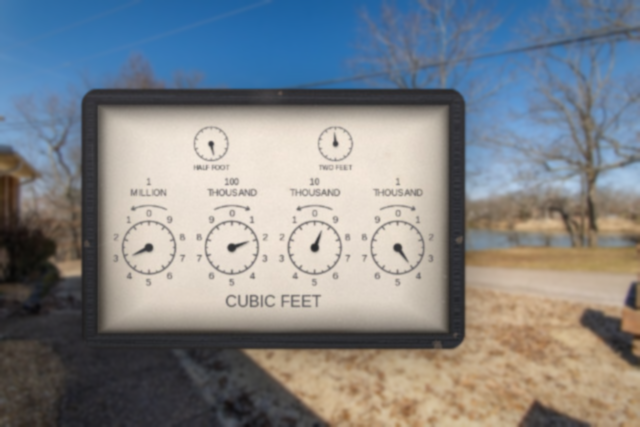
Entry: 319400 ft³
